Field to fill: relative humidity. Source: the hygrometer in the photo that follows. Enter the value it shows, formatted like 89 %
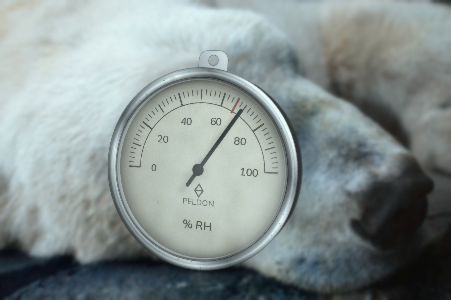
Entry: 70 %
